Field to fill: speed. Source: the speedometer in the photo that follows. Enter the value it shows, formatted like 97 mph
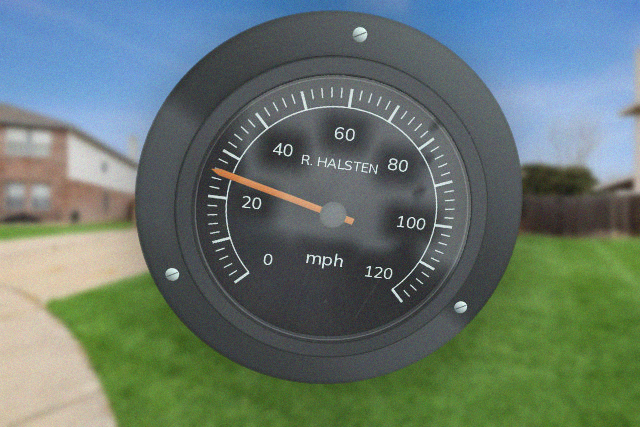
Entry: 26 mph
